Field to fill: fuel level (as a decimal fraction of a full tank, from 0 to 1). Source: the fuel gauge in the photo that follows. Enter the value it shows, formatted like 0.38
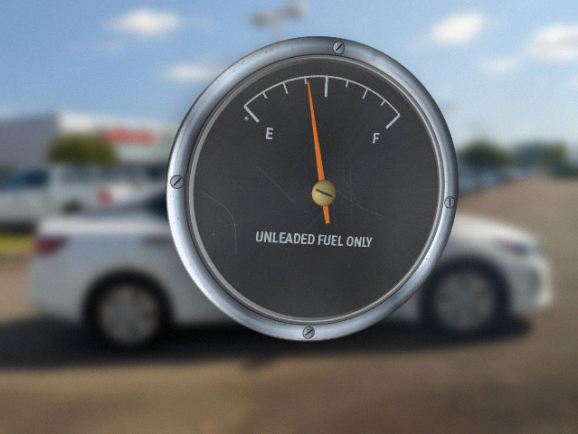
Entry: 0.375
